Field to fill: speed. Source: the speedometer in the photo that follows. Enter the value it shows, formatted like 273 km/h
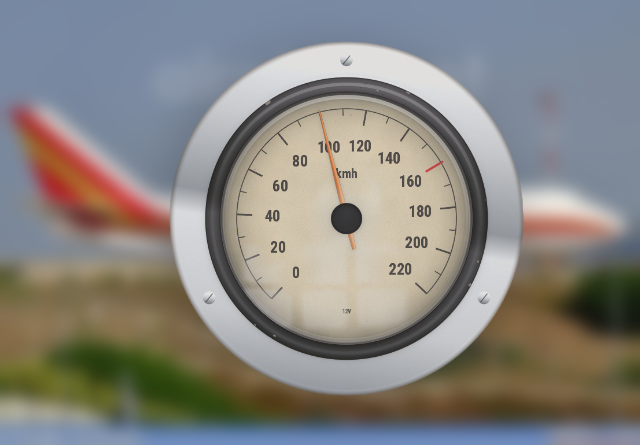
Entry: 100 km/h
